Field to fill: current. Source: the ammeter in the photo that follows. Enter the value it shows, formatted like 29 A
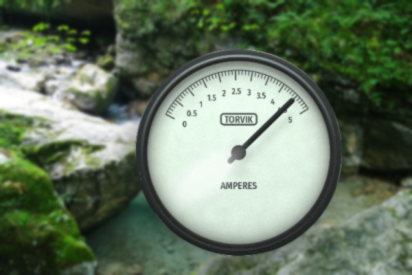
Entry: 4.5 A
